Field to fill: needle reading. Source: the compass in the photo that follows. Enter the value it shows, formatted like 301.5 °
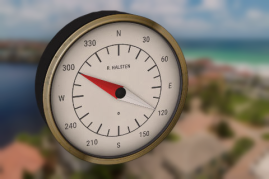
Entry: 300 °
